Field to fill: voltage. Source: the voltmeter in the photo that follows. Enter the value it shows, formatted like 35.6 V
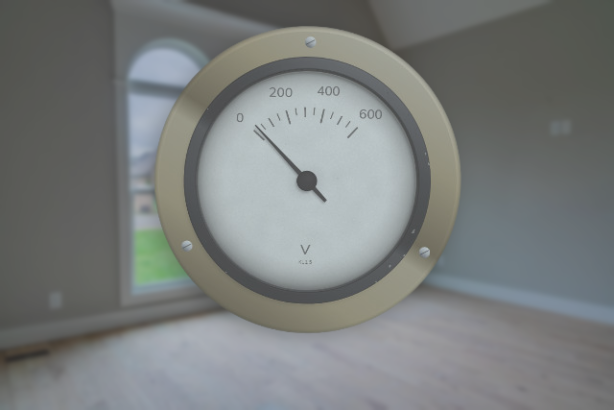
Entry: 25 V
